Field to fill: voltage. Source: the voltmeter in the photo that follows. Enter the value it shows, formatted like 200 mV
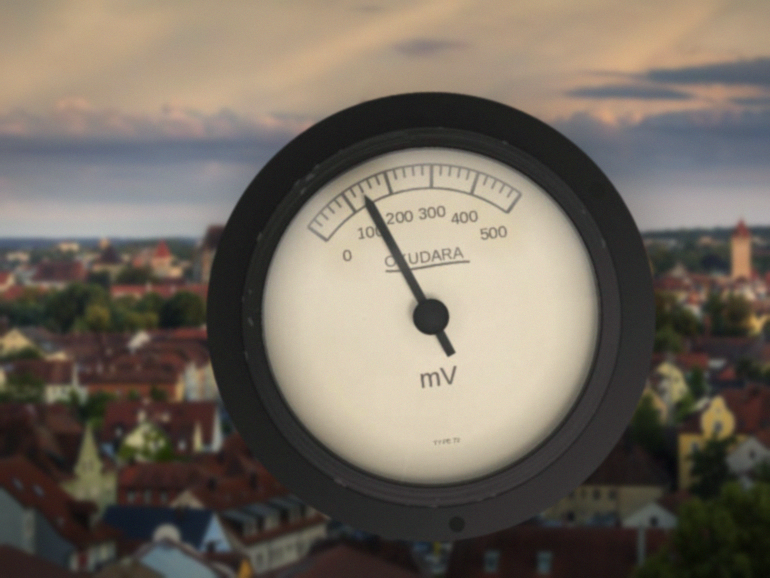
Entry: 140 mV
